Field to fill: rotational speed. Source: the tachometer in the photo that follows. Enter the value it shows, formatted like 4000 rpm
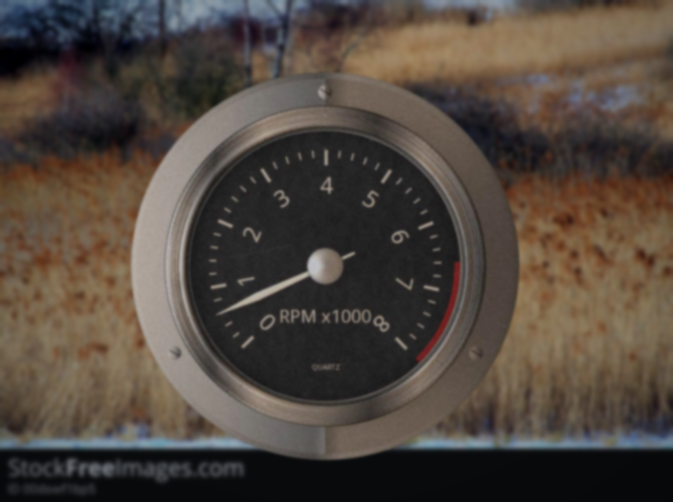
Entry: 600 rpm
